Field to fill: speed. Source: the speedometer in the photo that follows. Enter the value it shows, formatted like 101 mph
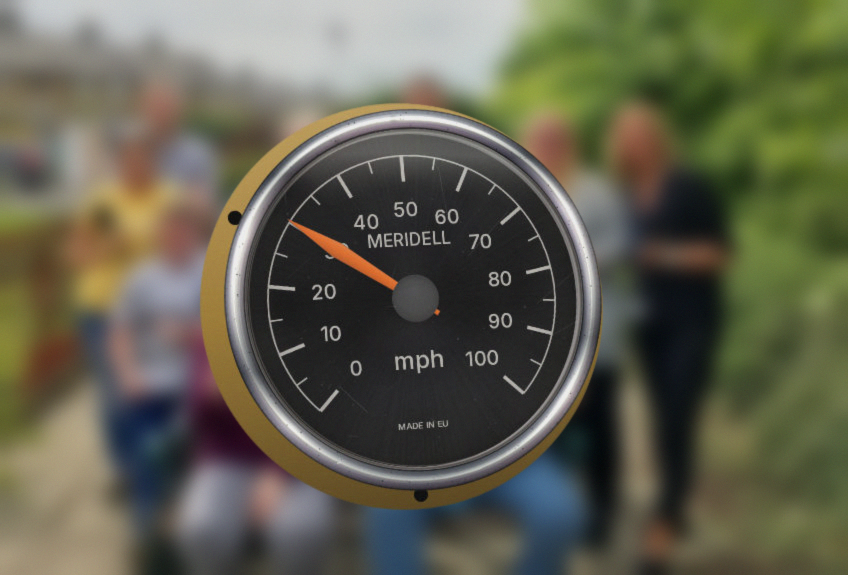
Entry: 30 mph
